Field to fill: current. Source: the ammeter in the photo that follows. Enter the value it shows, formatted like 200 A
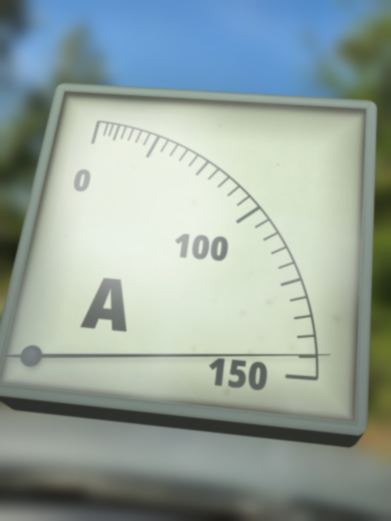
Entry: 145 A
